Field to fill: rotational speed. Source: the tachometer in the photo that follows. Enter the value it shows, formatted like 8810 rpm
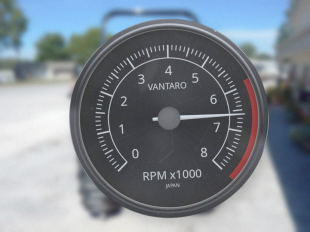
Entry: 6600 rpm
